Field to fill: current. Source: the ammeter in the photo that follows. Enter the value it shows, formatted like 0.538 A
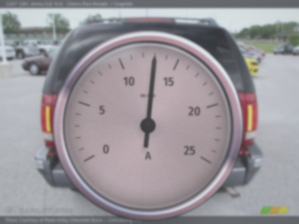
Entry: 13 A
